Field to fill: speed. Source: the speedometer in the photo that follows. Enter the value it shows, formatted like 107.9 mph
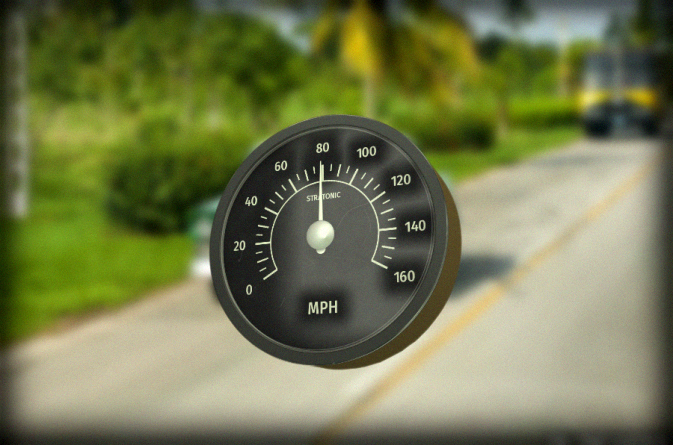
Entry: 80 mph
